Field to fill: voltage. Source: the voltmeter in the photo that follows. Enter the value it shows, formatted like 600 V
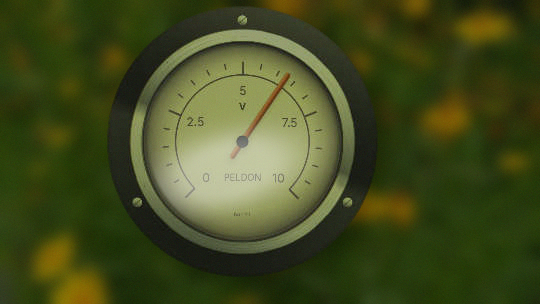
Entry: 6.25 V
